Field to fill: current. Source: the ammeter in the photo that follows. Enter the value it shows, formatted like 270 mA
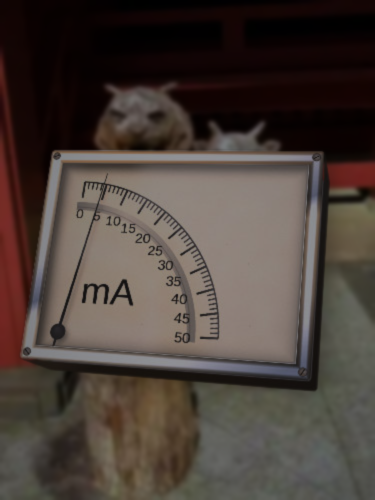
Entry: 5 mA
